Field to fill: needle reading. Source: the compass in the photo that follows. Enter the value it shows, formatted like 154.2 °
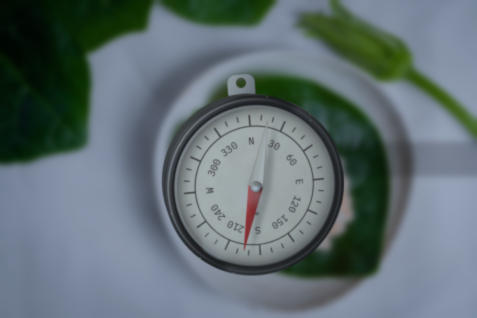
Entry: 195 °
